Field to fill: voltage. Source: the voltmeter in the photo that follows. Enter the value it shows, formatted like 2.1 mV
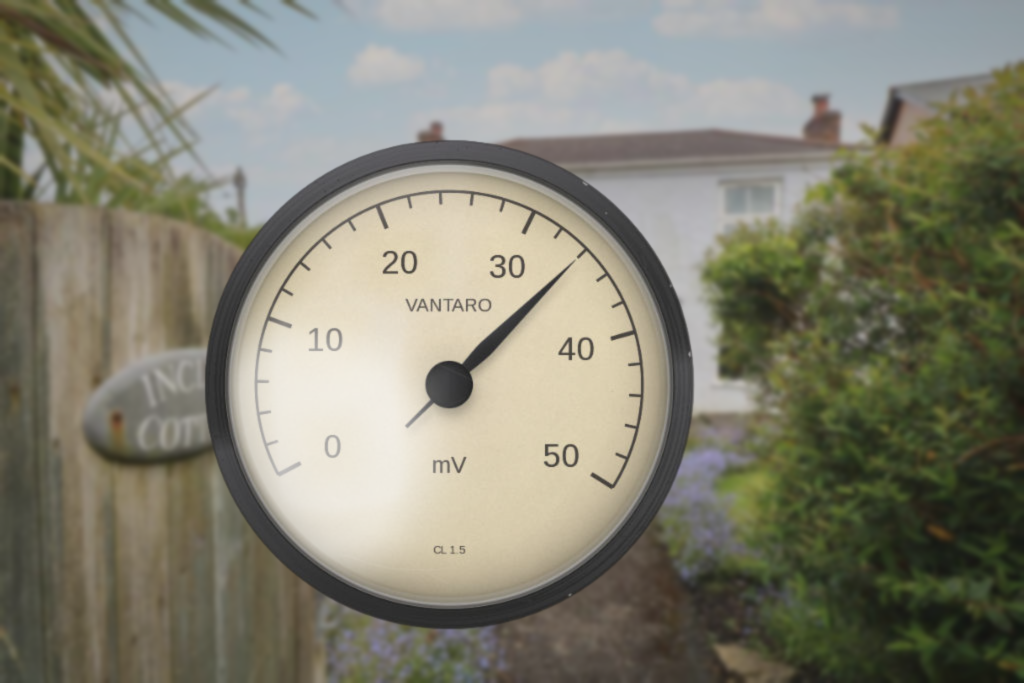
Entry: 34 mV
